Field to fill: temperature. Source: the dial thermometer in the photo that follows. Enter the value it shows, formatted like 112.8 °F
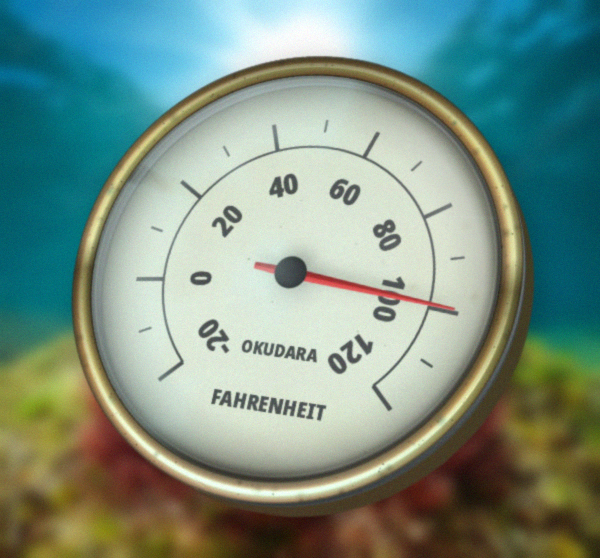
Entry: 100 °F
